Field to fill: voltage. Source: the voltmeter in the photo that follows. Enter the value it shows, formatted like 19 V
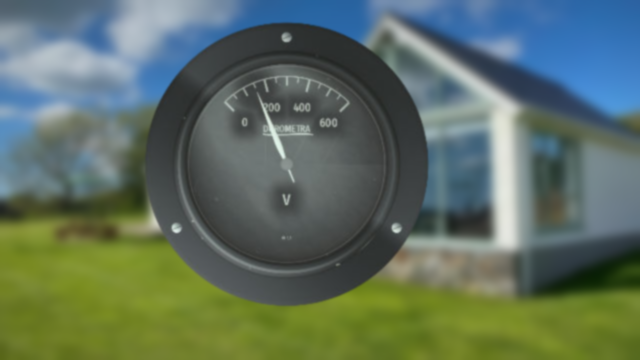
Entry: 150 V
